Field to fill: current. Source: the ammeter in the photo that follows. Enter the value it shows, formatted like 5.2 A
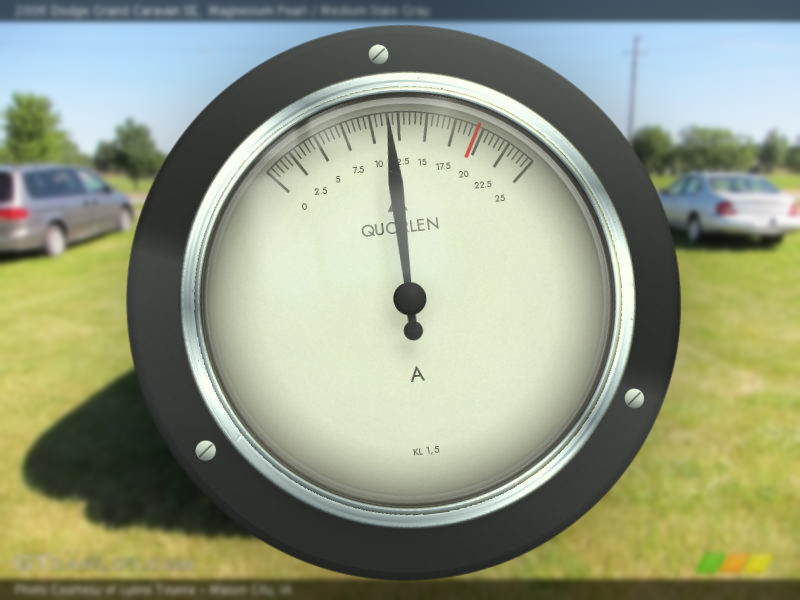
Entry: 11.5 A
